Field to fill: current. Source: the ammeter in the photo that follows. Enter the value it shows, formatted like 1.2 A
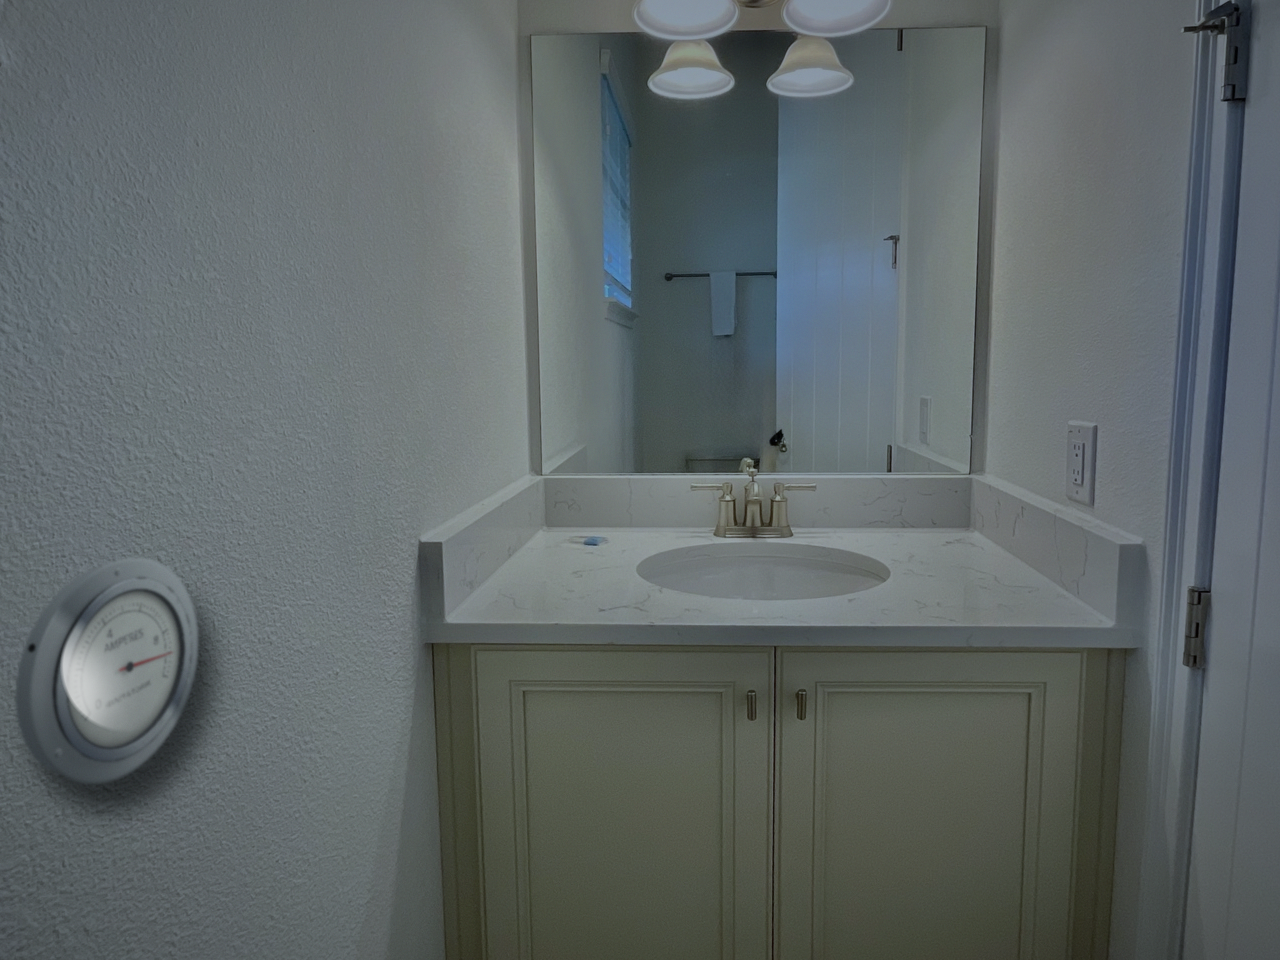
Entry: 9 A
